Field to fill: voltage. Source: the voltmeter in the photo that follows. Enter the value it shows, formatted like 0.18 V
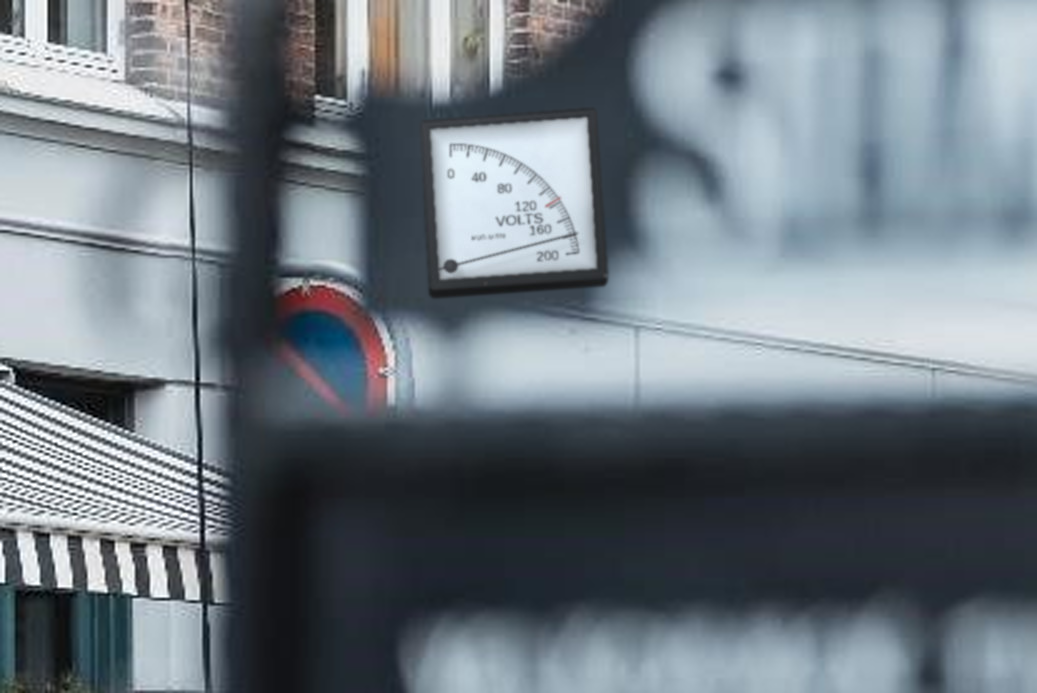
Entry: 180 V
